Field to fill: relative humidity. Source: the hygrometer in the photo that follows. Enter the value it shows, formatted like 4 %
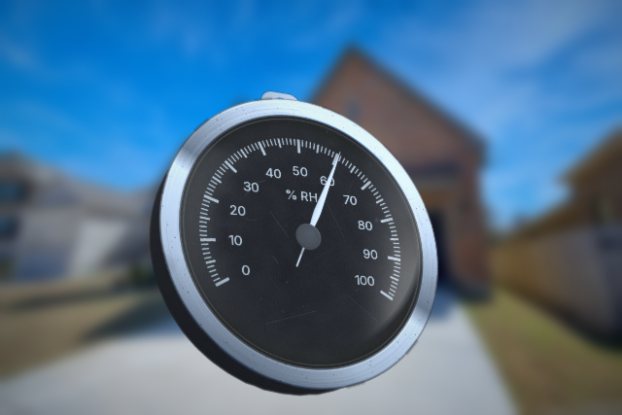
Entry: 60 %
